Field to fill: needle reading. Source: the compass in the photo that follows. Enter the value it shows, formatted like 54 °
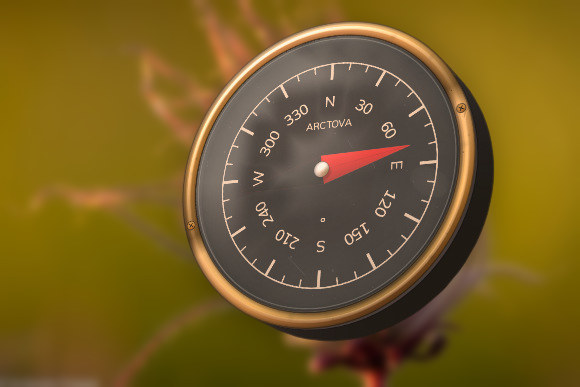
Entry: 80 °
